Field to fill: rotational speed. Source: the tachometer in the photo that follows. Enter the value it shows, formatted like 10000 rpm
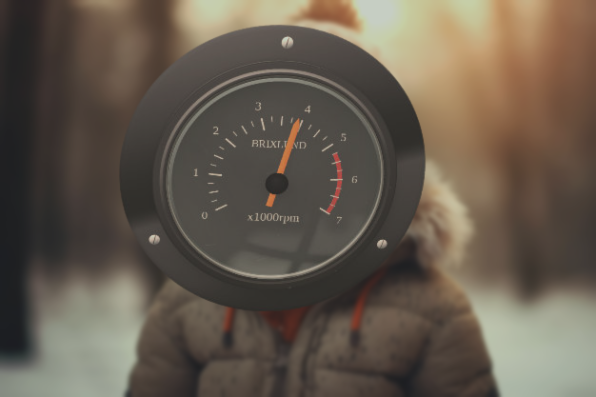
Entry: 3875 rpm
